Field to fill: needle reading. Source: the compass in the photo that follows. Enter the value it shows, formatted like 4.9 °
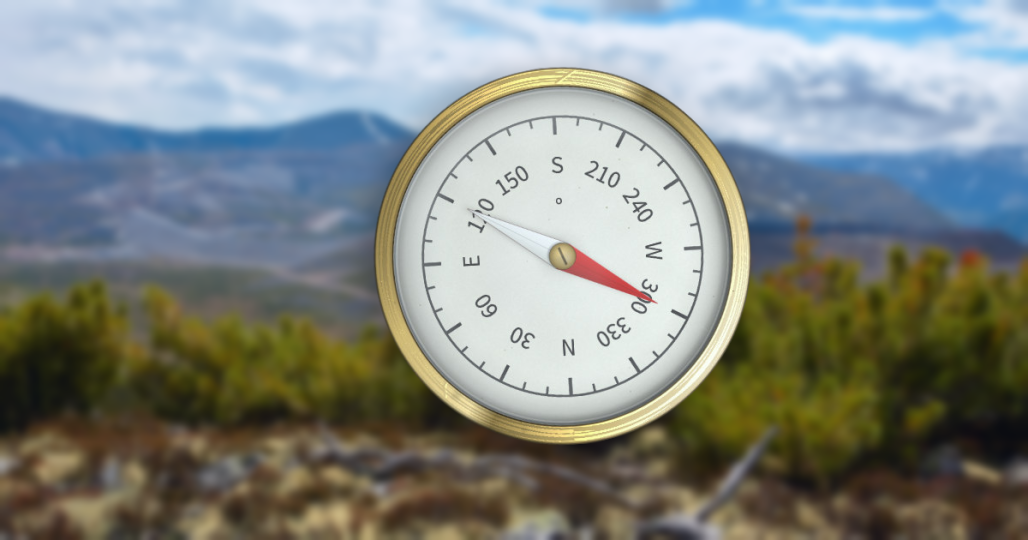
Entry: 300 °
